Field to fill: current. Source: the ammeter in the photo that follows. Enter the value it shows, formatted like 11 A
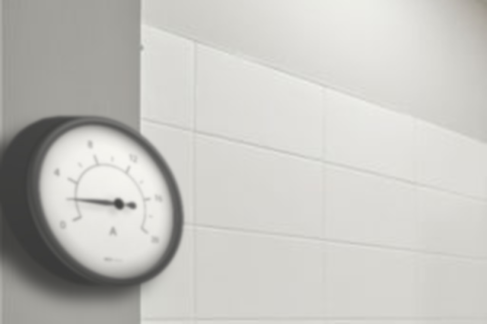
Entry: 2 A
